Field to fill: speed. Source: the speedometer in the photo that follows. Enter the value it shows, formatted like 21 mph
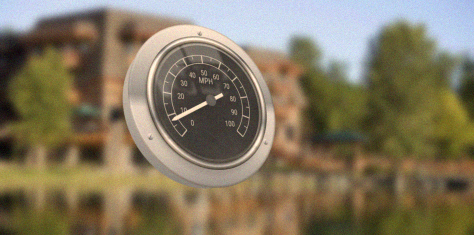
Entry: 7.5 mph
